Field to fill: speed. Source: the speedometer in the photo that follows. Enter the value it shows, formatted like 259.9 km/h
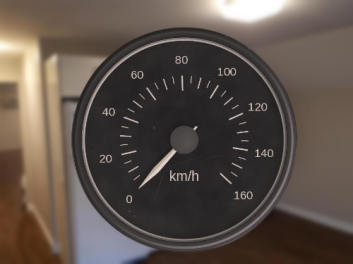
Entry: 0 km/h
